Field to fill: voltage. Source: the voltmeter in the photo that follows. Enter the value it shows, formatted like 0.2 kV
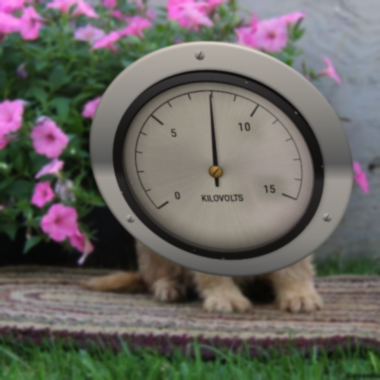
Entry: 8 kV
